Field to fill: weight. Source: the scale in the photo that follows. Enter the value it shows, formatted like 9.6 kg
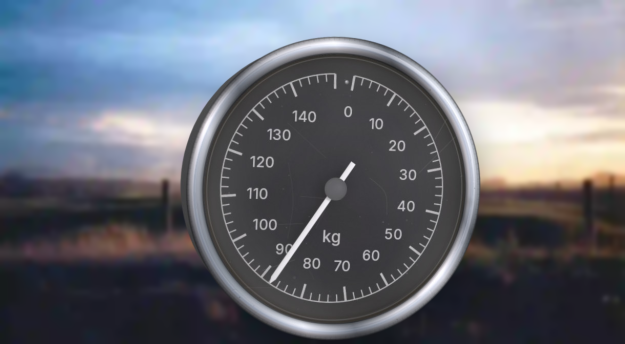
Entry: 88 kg
